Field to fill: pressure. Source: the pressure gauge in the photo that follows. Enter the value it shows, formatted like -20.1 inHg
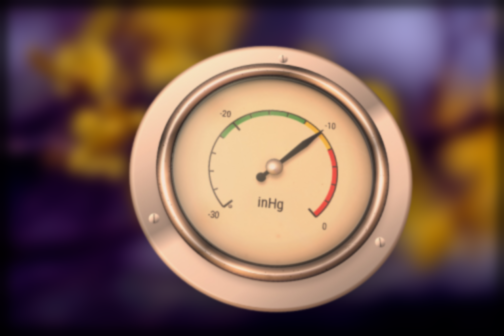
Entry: -10 inHg
